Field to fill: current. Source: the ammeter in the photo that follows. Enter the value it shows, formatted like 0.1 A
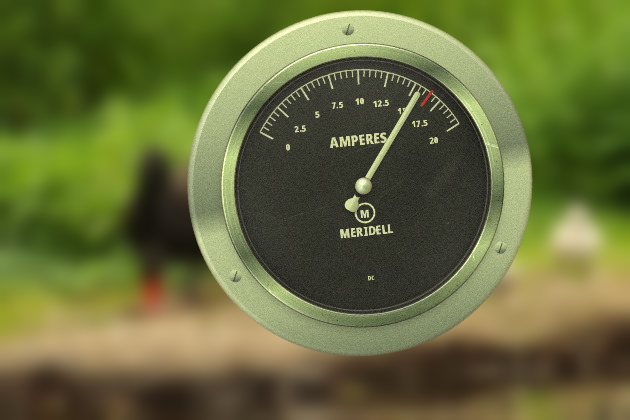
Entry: 15.5 A
